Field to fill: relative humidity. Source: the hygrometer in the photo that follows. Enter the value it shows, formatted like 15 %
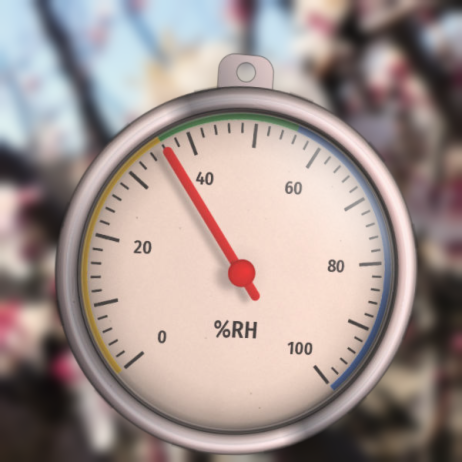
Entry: 36 %
